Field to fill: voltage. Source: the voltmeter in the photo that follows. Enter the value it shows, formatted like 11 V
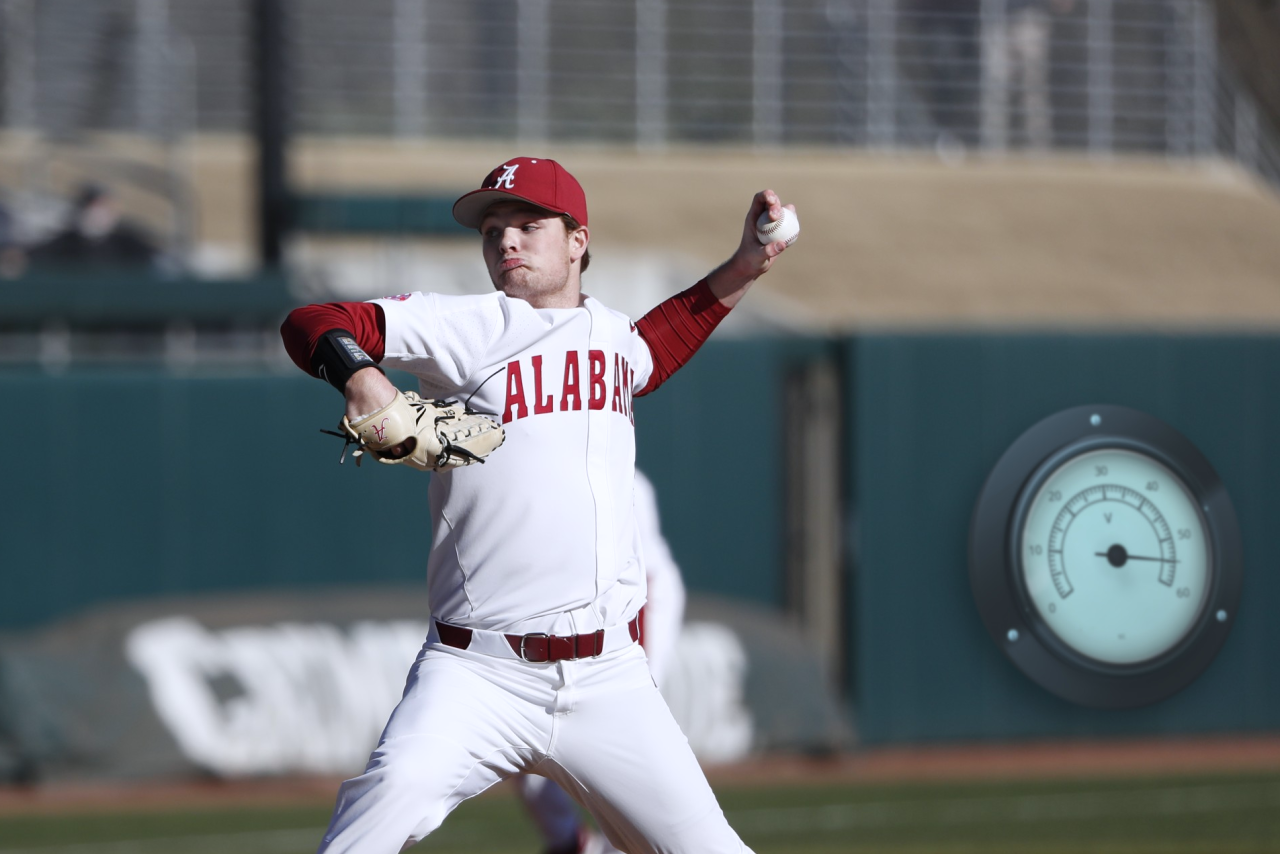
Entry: 55 V
